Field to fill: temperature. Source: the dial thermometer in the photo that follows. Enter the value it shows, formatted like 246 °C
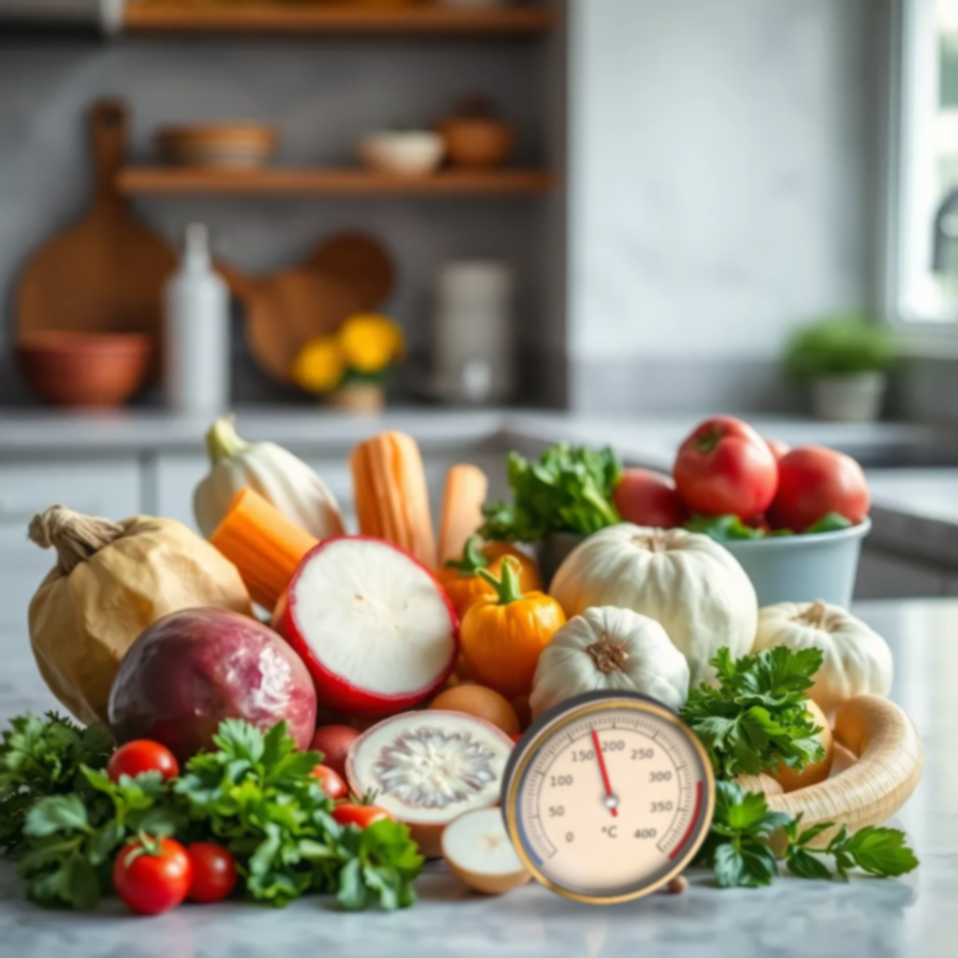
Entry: 175 °C
